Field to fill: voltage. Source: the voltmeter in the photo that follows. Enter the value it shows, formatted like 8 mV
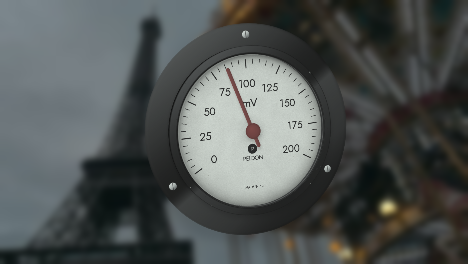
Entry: 85 mV
